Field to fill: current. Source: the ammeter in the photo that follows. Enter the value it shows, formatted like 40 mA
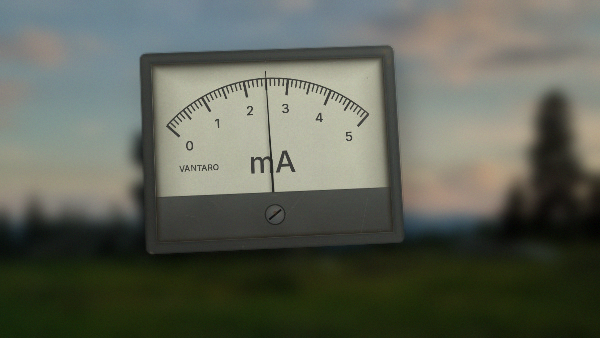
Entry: 2.5 mA
